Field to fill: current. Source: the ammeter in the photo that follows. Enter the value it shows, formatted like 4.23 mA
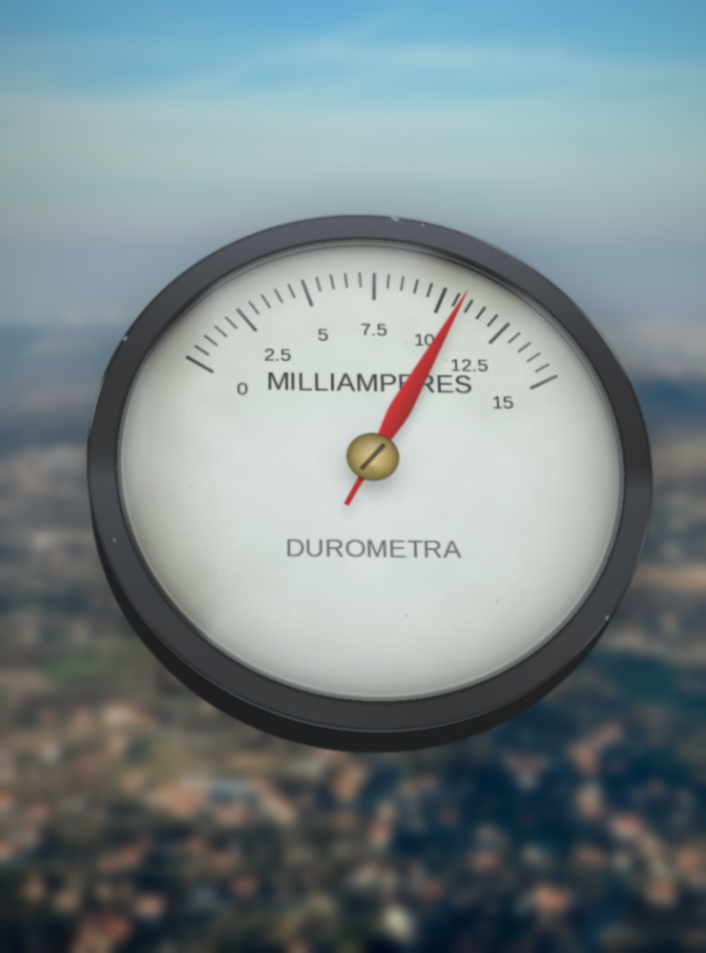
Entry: 10.75 mA
